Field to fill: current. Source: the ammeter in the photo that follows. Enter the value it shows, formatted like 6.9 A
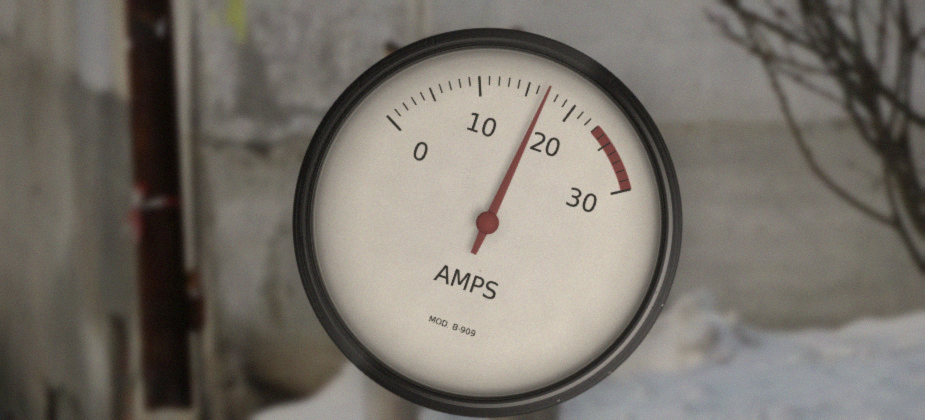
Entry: 17 A
